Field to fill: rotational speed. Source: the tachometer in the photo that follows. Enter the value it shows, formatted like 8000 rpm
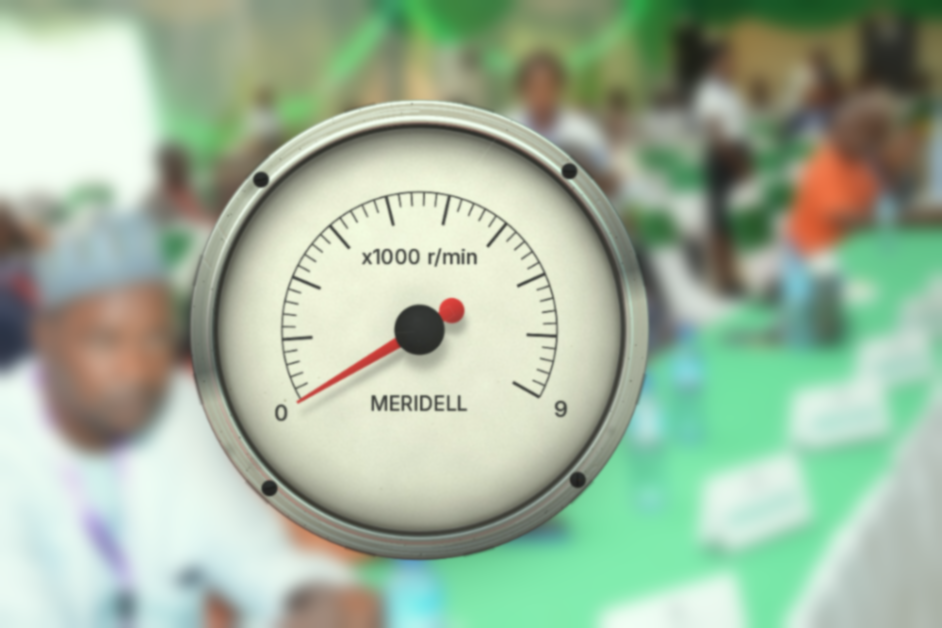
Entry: 0 rpm
